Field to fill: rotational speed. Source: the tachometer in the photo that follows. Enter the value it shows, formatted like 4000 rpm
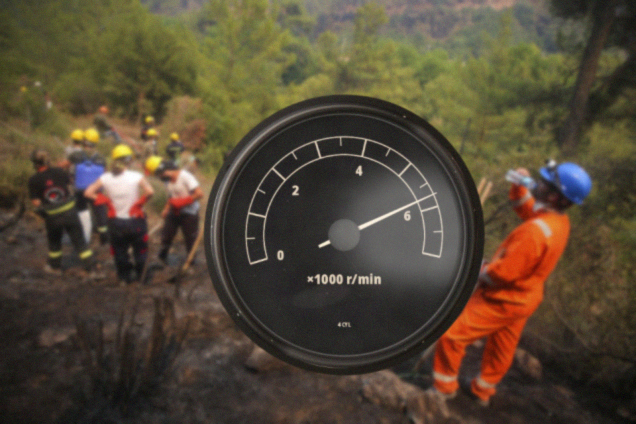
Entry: 5750 rpm
